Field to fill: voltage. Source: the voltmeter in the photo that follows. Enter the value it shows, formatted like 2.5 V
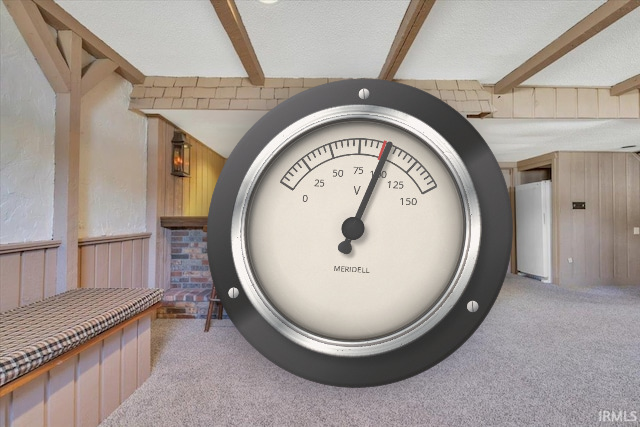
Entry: 100 V
